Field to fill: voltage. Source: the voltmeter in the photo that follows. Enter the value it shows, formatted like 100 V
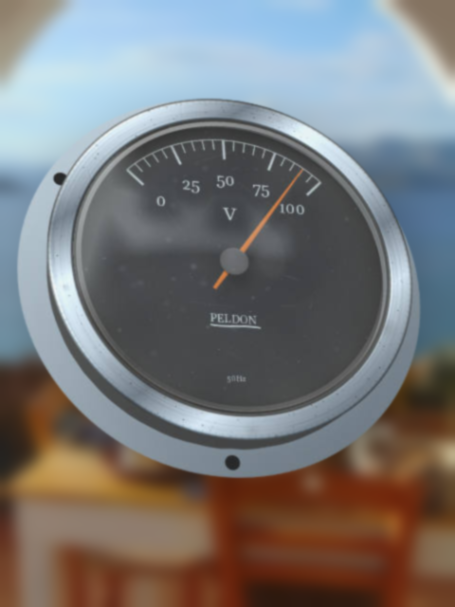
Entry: 90 V
